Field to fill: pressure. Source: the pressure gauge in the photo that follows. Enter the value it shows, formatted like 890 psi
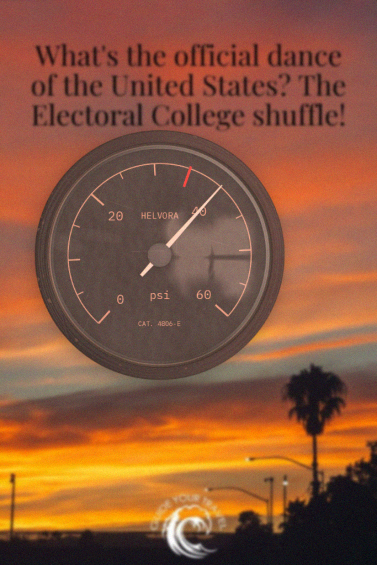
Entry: 40 psi
